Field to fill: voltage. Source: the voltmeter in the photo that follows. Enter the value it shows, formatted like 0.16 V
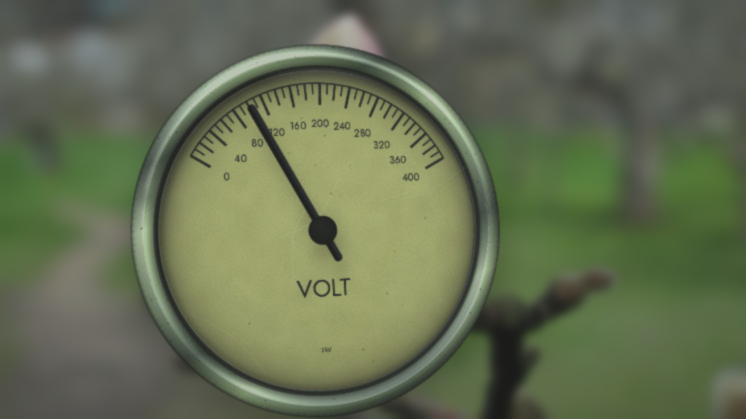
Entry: 100 V
